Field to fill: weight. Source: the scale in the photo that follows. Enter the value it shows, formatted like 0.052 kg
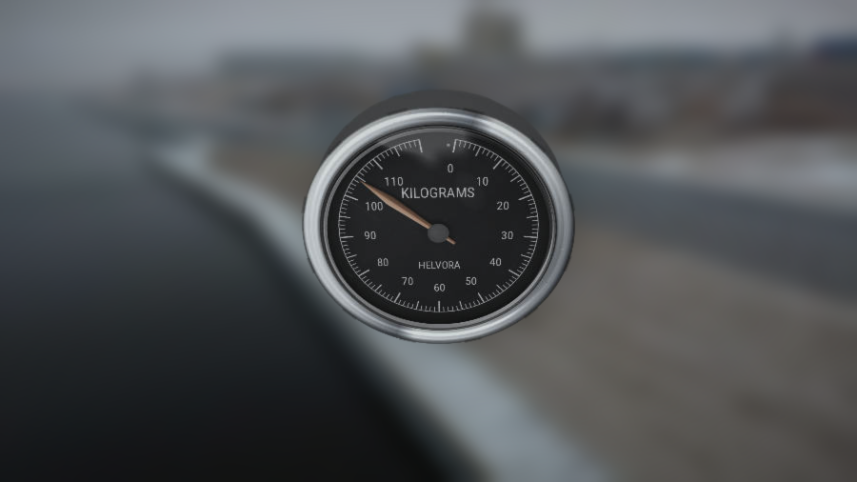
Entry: 105 kg
